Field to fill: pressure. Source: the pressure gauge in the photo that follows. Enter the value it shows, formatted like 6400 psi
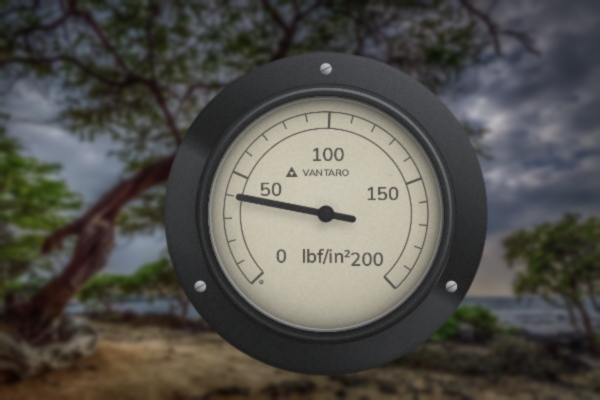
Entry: 40 psi
